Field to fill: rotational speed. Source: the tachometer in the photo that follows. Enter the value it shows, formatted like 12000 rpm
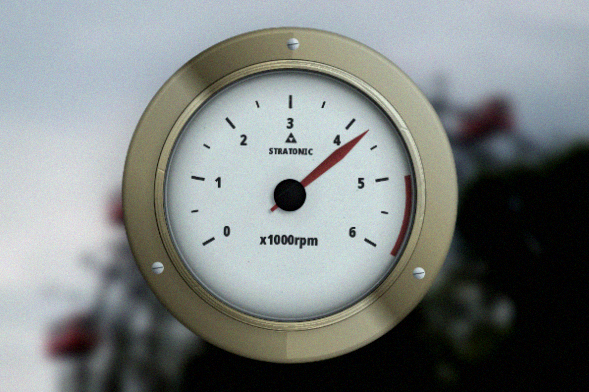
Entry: 4250 rpm
